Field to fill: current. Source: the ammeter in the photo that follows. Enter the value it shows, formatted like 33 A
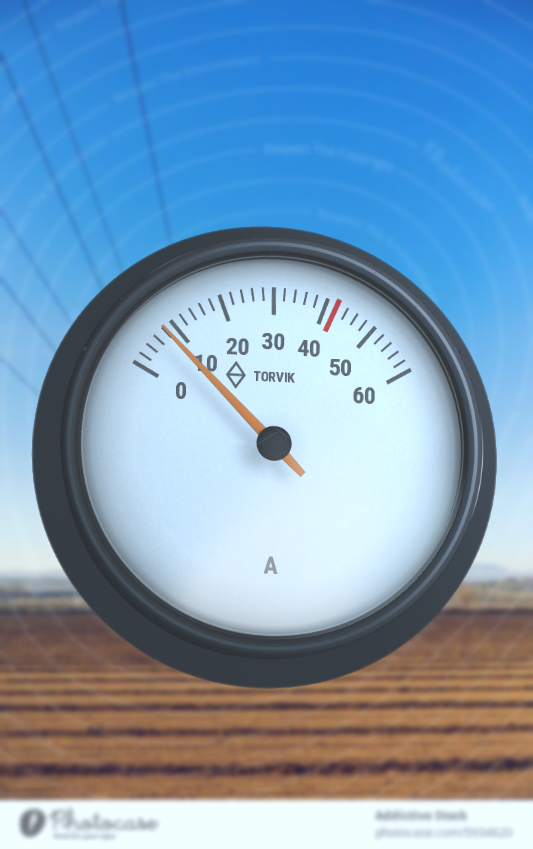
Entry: 8 A
